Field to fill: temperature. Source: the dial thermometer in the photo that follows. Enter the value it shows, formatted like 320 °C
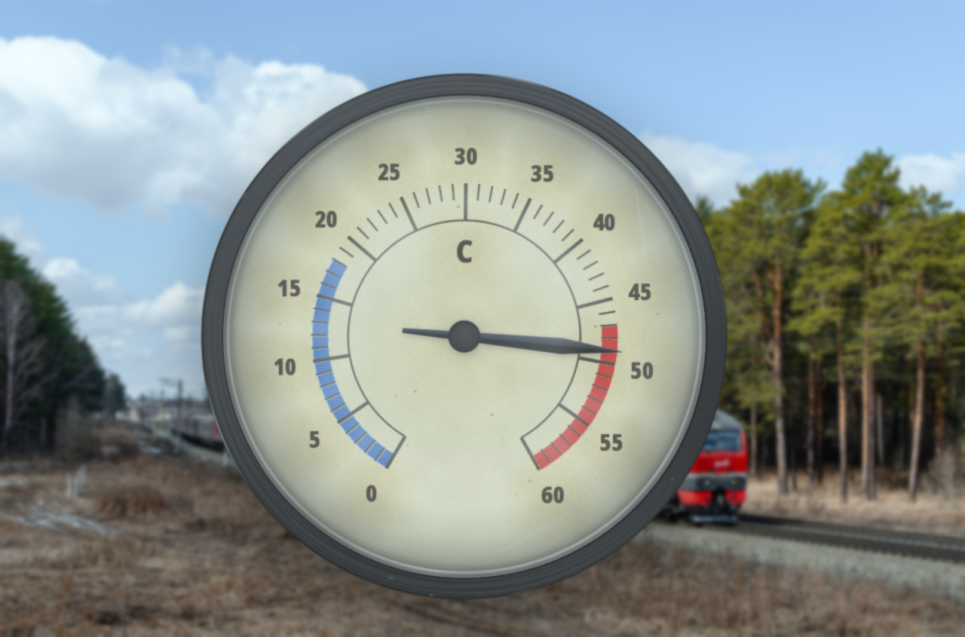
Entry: 49 °C
